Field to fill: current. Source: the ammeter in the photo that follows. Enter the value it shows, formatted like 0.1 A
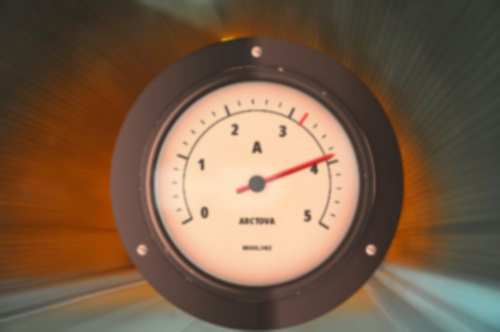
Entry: 3.9 A
